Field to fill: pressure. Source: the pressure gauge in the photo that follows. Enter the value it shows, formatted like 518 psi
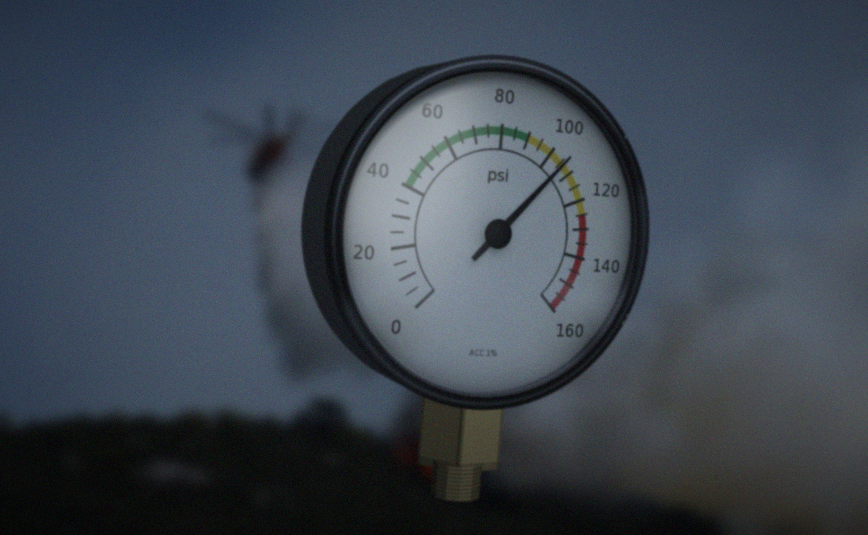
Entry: 105 psi
